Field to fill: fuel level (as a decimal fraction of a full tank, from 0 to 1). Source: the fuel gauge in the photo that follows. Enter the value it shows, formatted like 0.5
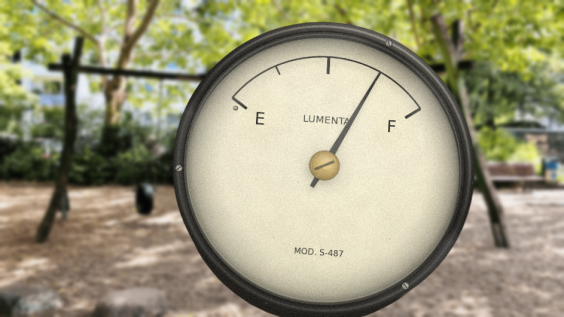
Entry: 0.75
